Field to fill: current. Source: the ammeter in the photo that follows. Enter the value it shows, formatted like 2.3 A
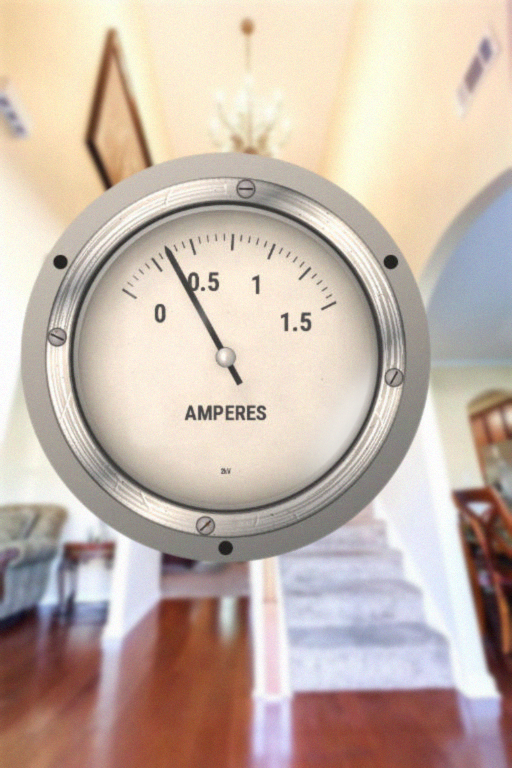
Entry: 0.35 A
